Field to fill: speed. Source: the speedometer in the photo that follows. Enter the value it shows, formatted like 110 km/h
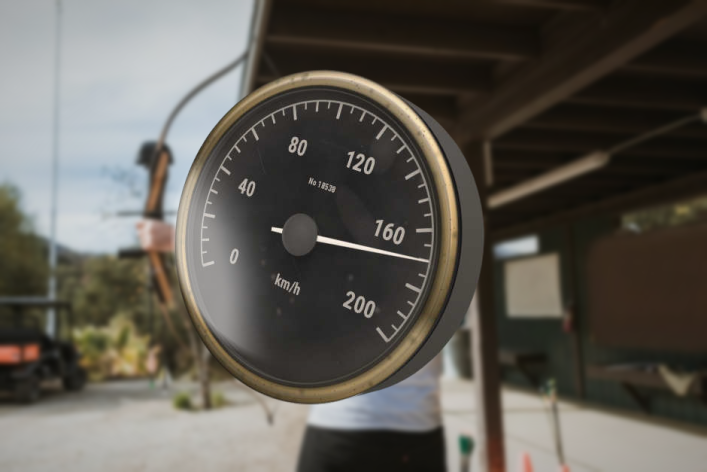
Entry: 170 km/h
